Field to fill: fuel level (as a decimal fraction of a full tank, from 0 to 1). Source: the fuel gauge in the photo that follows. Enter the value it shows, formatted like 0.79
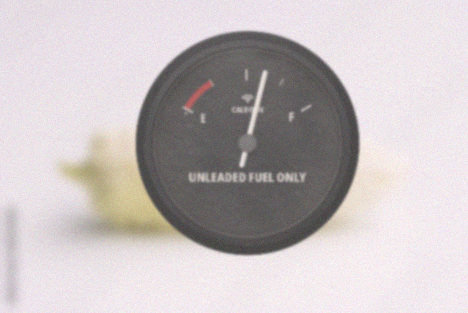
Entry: 0.625
